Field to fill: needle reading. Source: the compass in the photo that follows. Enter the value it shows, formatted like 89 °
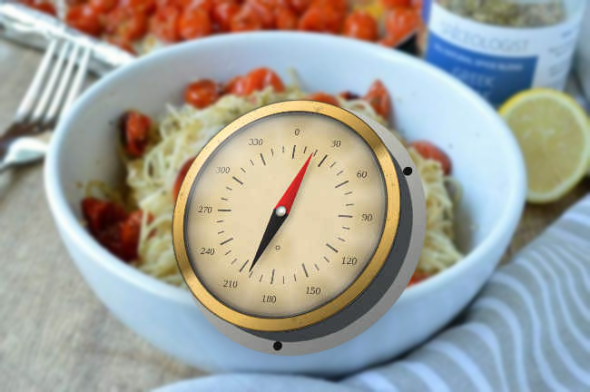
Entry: 20 °
